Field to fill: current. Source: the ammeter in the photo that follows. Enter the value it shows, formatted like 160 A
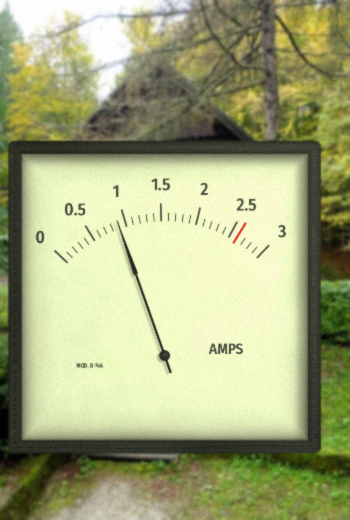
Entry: 0.9 A
